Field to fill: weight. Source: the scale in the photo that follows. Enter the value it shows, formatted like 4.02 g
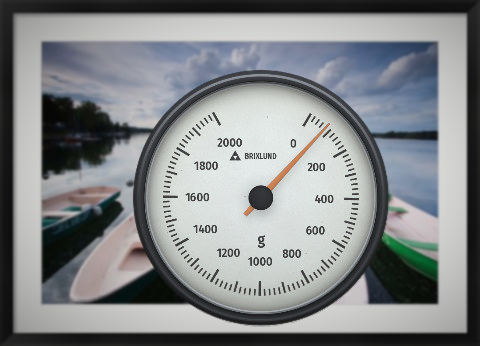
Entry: 80 g
